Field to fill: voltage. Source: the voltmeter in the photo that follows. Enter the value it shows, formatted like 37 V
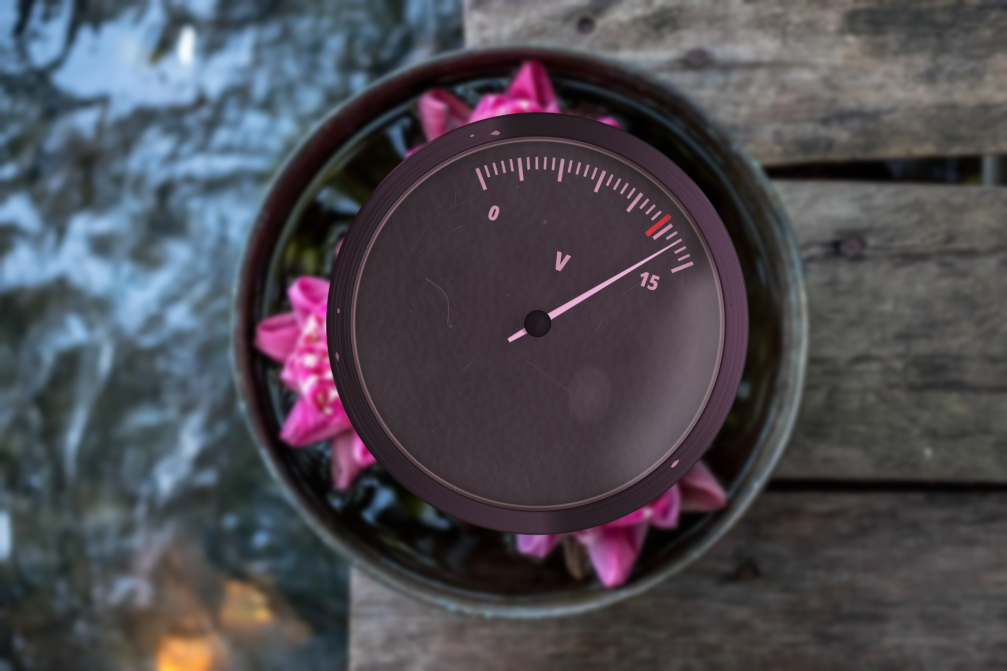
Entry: 13.5 V
